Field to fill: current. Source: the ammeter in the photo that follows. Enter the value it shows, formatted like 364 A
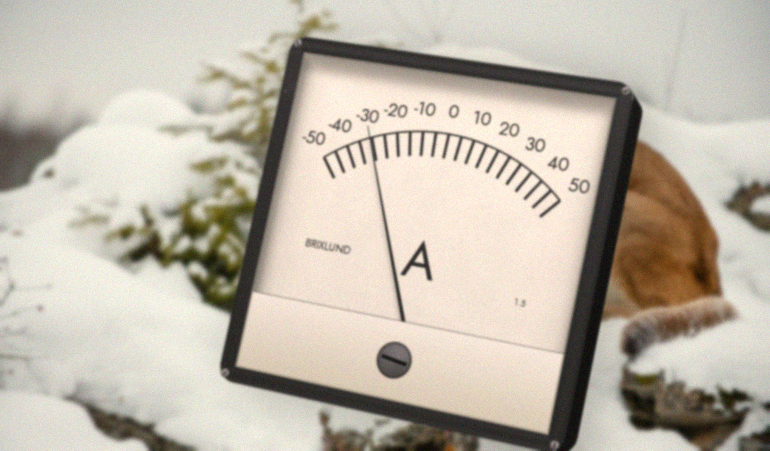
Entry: -30 A
